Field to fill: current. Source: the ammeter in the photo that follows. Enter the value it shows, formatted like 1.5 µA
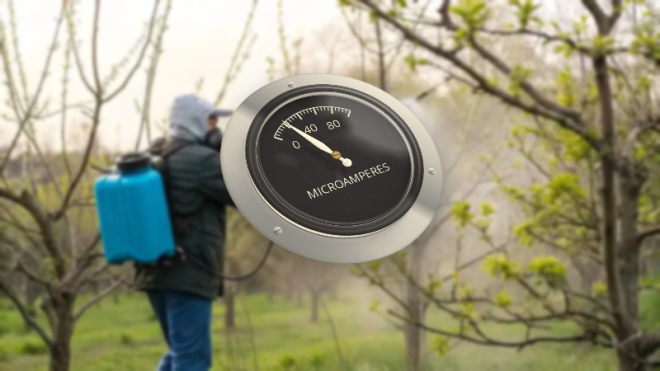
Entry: 20 µA
